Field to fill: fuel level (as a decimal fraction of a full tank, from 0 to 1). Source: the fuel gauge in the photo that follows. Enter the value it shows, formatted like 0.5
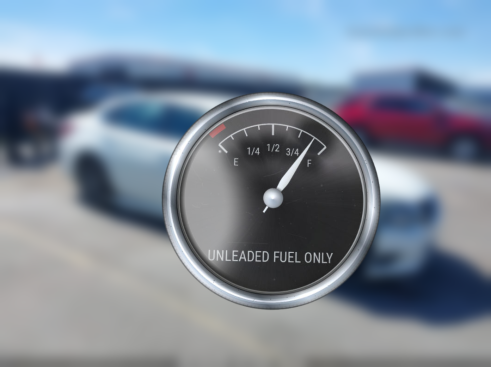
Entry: 0.875
